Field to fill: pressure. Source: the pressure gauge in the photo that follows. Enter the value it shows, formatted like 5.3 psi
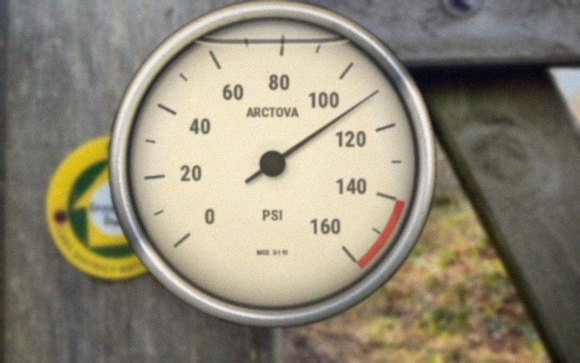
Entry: 110 psi
